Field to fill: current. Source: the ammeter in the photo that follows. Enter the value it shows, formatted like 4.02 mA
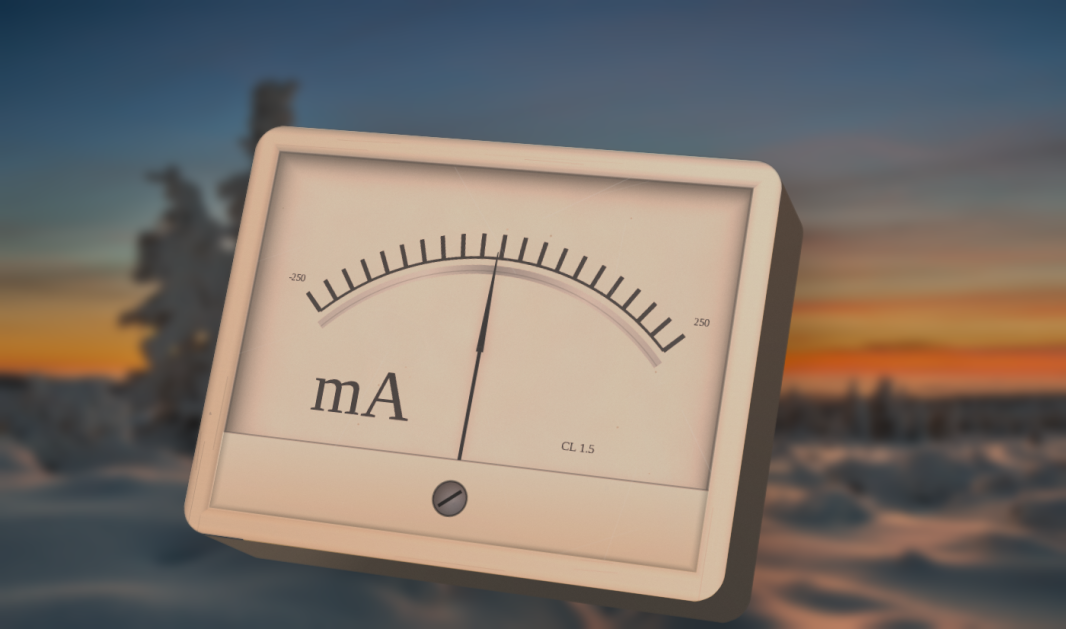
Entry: 0 mA
